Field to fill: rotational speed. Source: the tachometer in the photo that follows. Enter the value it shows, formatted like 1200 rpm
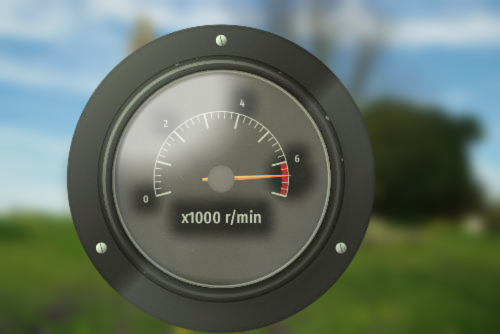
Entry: 6400 rpm
